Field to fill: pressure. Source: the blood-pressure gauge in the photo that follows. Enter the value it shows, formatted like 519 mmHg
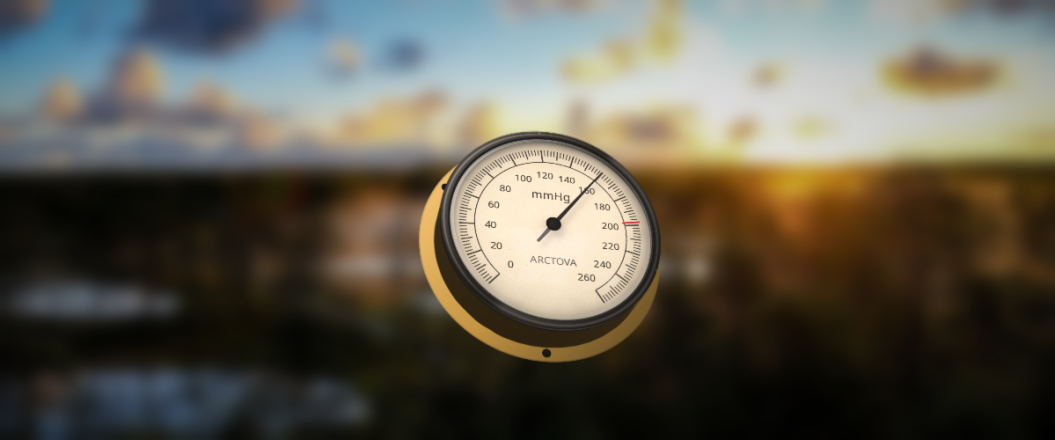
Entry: 160 mmHg
